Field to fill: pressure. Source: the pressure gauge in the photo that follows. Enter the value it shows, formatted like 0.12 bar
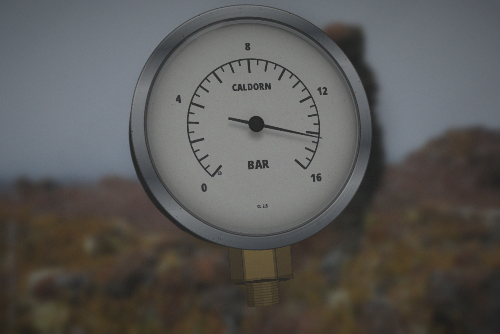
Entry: 14.25 bar
